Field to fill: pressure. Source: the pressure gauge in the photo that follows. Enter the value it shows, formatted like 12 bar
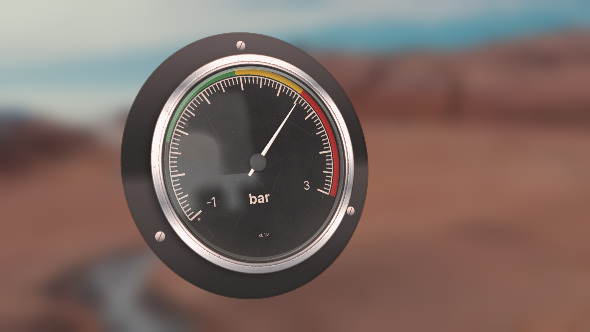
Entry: 1.75 bar
